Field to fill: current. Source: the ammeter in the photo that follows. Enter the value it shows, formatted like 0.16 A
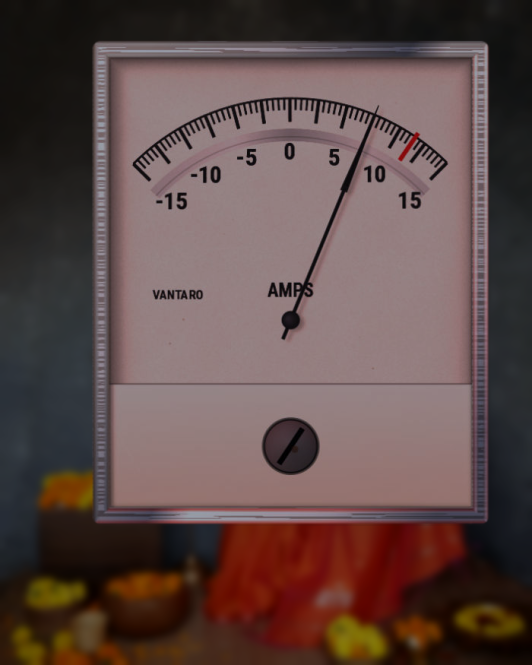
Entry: 7.5 A
